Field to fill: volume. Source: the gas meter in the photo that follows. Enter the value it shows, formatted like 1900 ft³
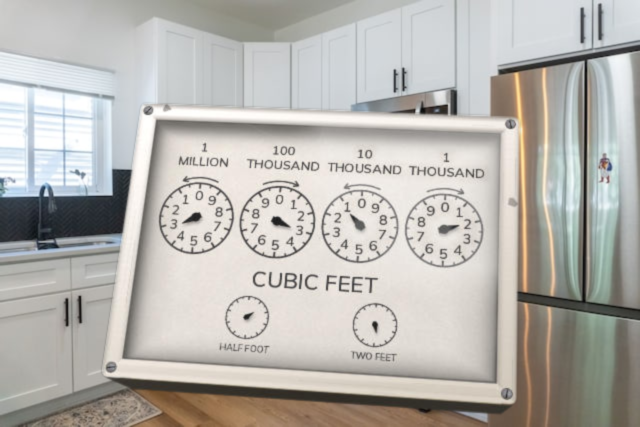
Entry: 331200 ft³
